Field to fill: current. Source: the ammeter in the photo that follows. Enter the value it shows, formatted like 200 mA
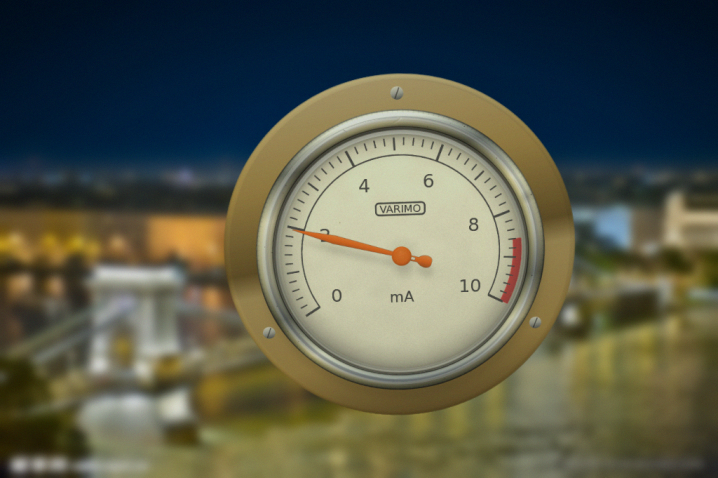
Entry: 2 mA
